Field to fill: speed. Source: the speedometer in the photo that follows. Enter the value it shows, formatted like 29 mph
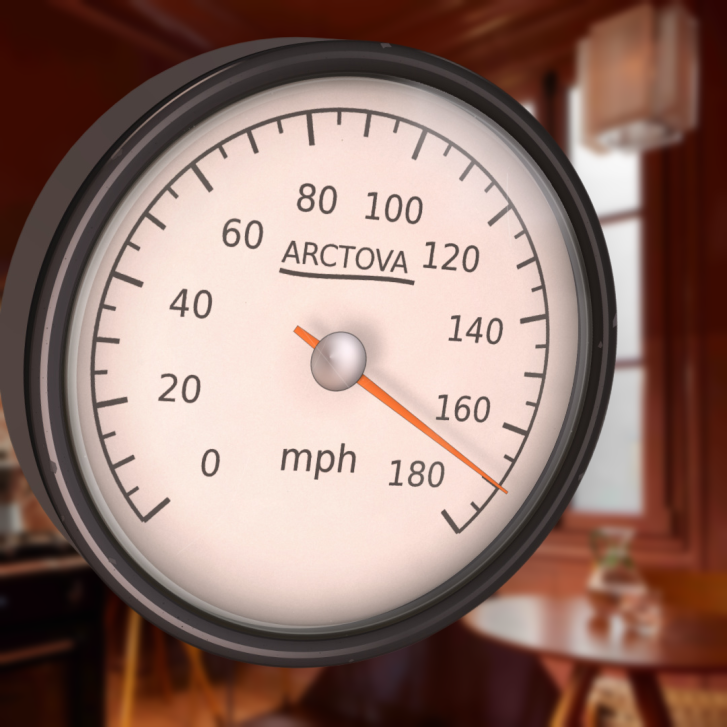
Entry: 170 mph
